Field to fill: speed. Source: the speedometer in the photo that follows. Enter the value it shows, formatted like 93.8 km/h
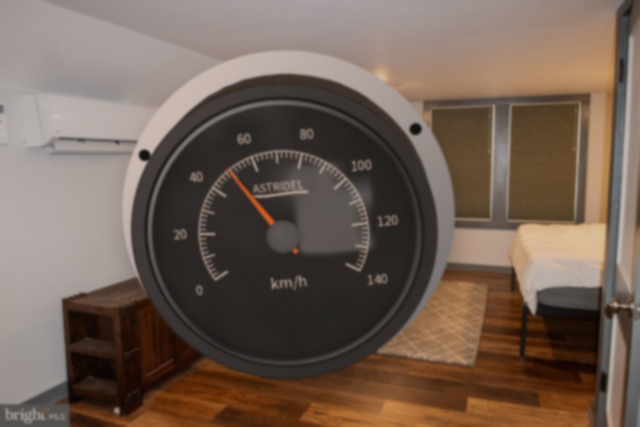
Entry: 50 km/h
